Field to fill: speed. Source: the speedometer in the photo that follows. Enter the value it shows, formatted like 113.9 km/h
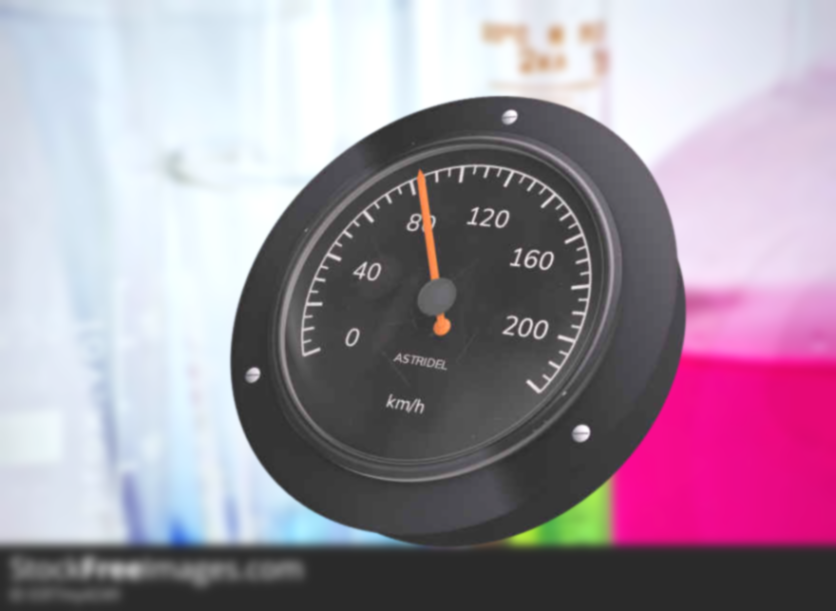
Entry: 85 km/h
